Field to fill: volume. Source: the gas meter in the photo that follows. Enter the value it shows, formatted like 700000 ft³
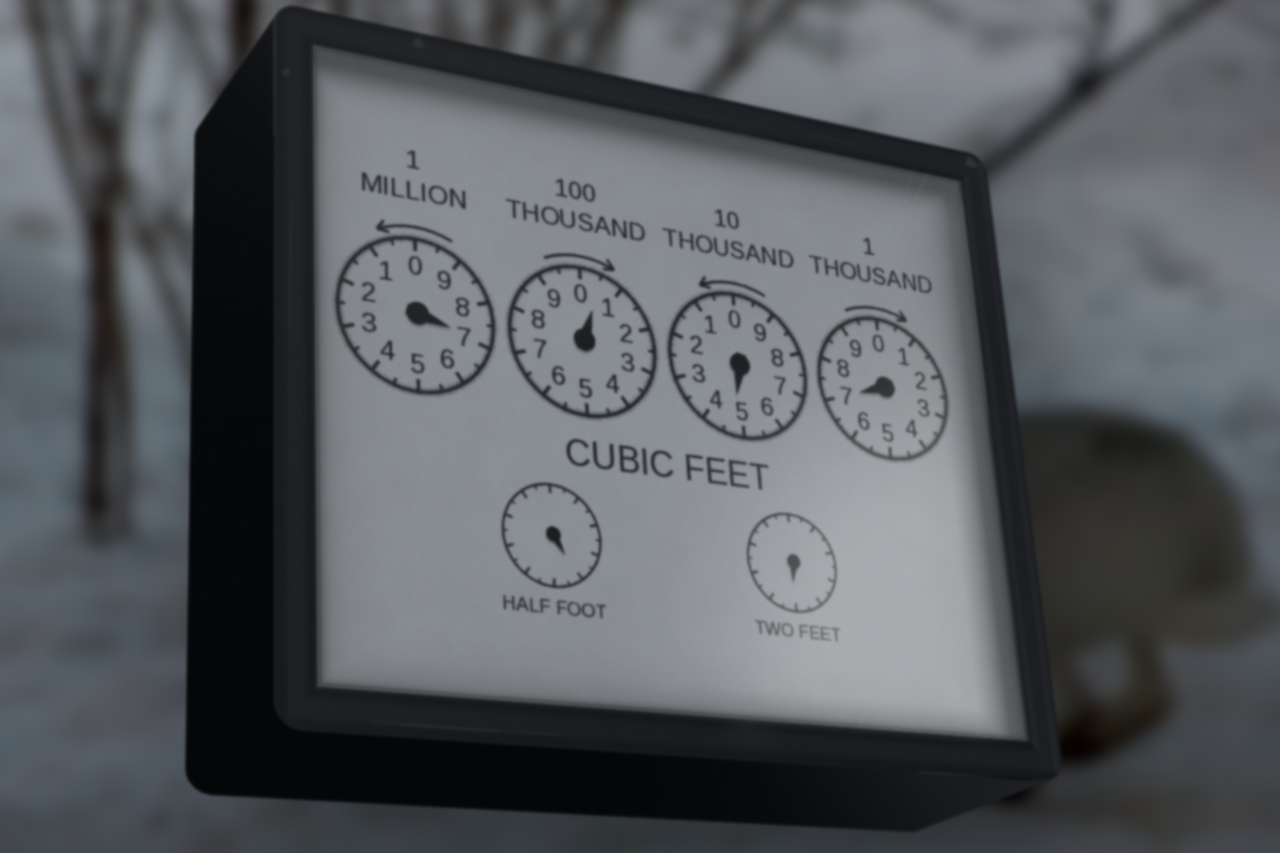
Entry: 704700 ft³
